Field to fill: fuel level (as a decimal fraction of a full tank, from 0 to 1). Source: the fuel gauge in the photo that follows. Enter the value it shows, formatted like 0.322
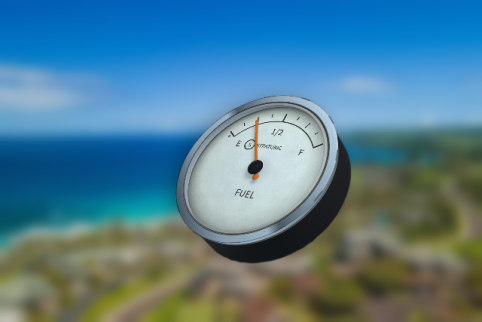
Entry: 0.25
